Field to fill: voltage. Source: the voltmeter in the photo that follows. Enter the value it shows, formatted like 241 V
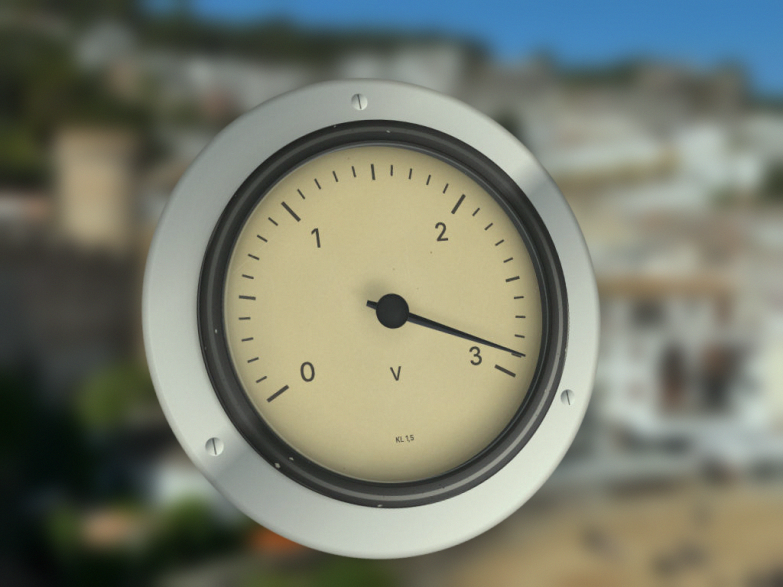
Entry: 2.9 V
